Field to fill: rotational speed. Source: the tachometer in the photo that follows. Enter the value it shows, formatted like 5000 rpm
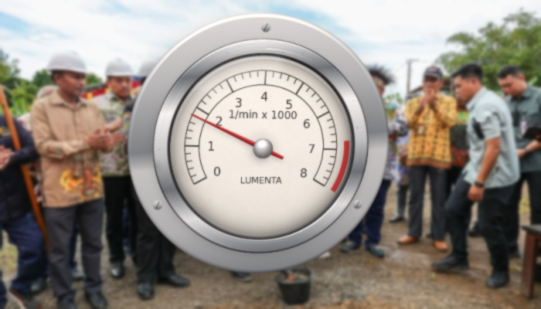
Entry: 1800 rpm
